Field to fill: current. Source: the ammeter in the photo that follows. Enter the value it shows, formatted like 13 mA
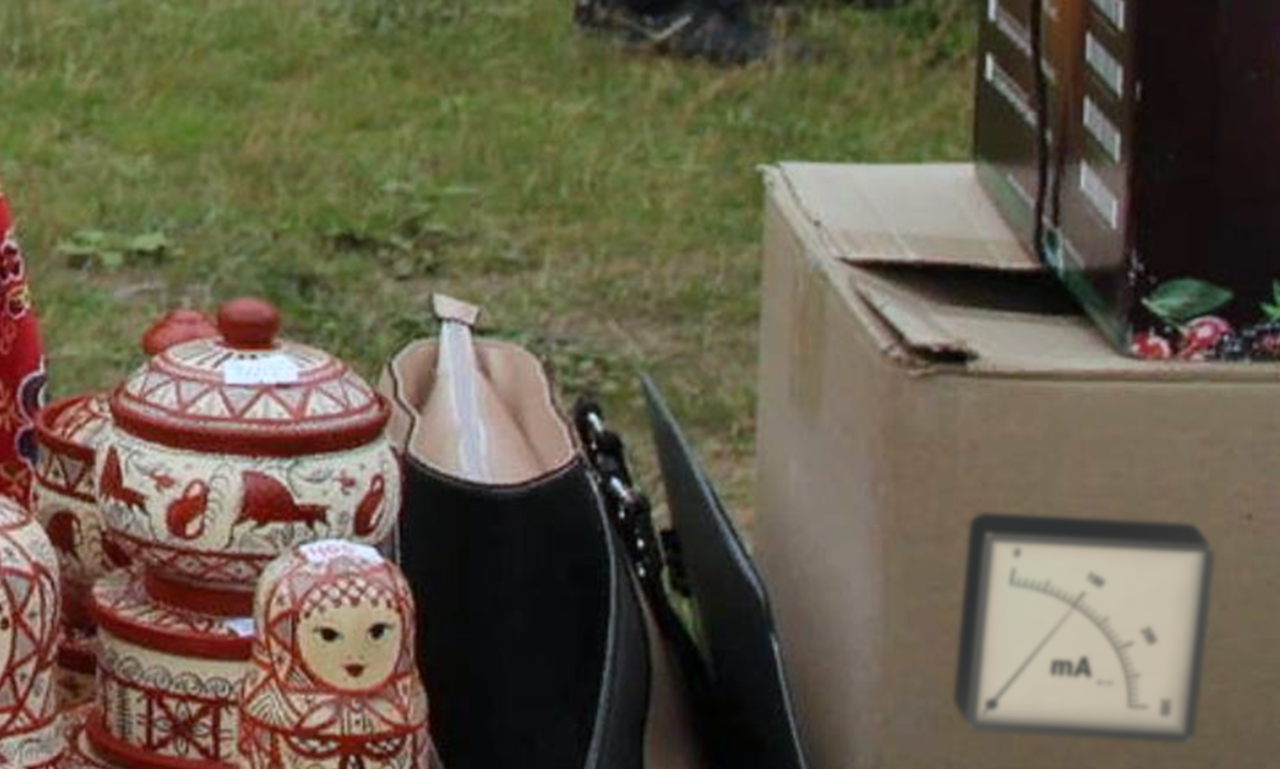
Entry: 100 mA
